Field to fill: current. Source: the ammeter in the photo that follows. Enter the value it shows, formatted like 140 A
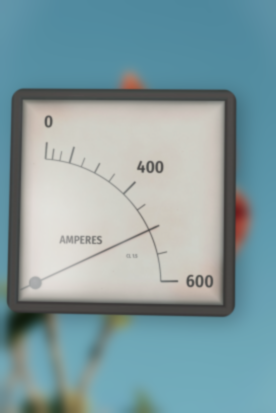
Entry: 500 A
